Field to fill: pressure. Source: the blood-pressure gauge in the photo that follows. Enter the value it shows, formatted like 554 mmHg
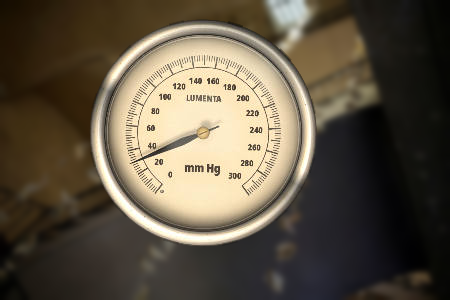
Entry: 30 mmHg
